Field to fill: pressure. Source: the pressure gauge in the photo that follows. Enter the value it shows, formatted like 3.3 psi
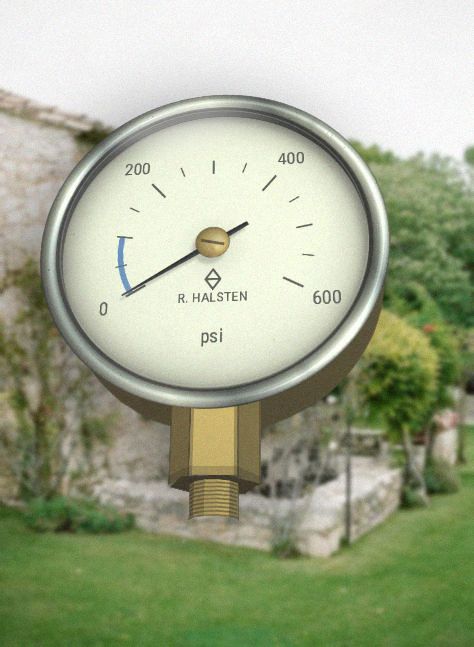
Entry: 0 psi
